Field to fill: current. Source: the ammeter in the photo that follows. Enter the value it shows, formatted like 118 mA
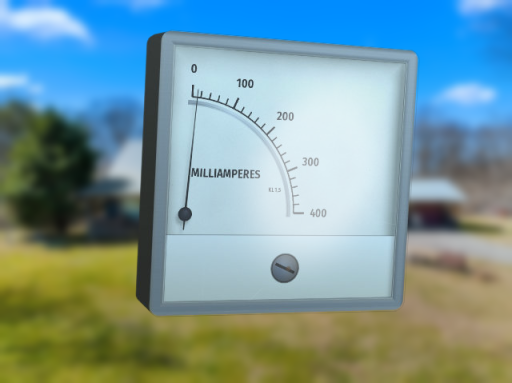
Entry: 10 mA
